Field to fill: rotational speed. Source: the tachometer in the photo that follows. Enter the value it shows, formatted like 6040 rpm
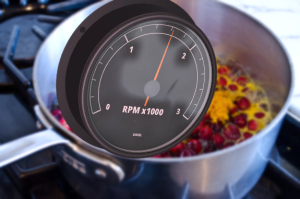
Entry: 1600 rpm
